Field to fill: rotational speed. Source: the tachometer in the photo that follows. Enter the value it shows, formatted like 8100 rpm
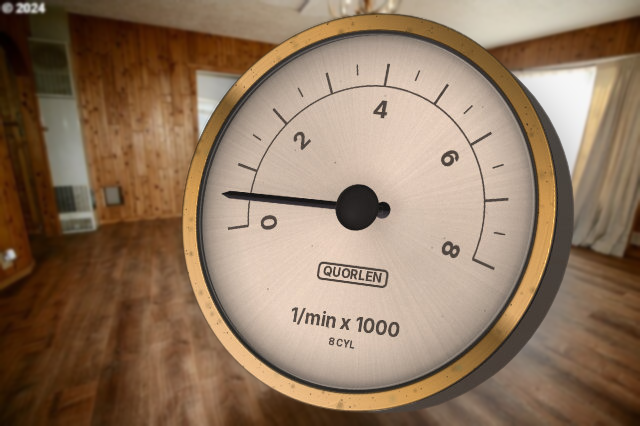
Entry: 500 rpm
